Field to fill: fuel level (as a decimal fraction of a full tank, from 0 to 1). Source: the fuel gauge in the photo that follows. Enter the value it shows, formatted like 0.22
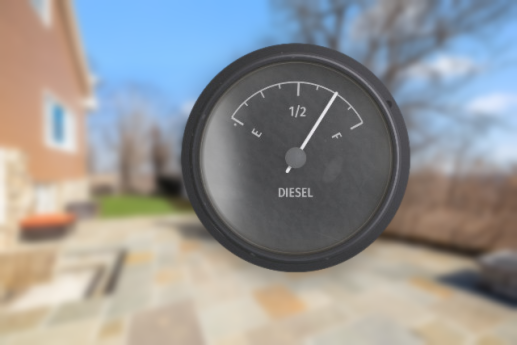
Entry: 0.75
